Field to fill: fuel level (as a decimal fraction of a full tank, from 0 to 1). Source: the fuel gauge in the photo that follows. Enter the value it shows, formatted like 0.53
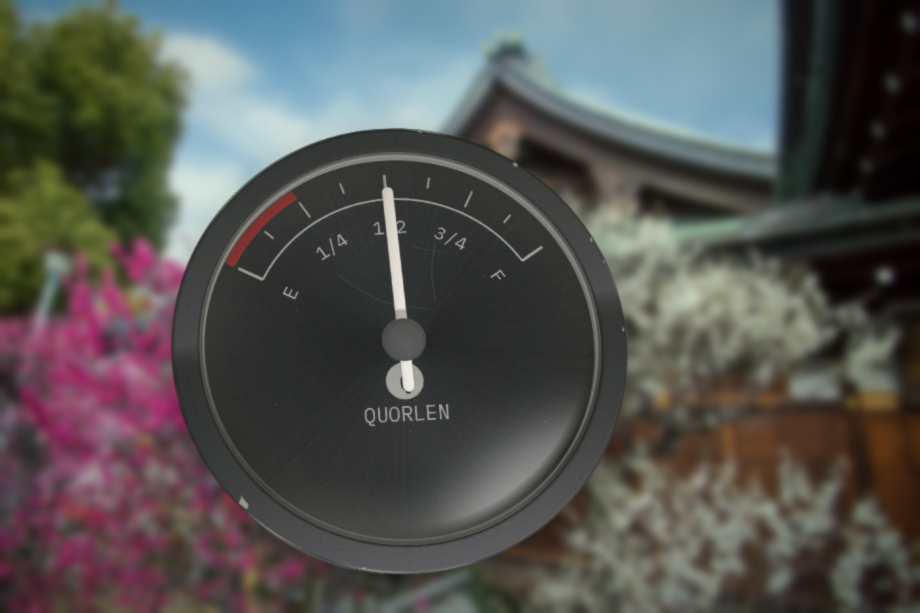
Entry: 0.5
